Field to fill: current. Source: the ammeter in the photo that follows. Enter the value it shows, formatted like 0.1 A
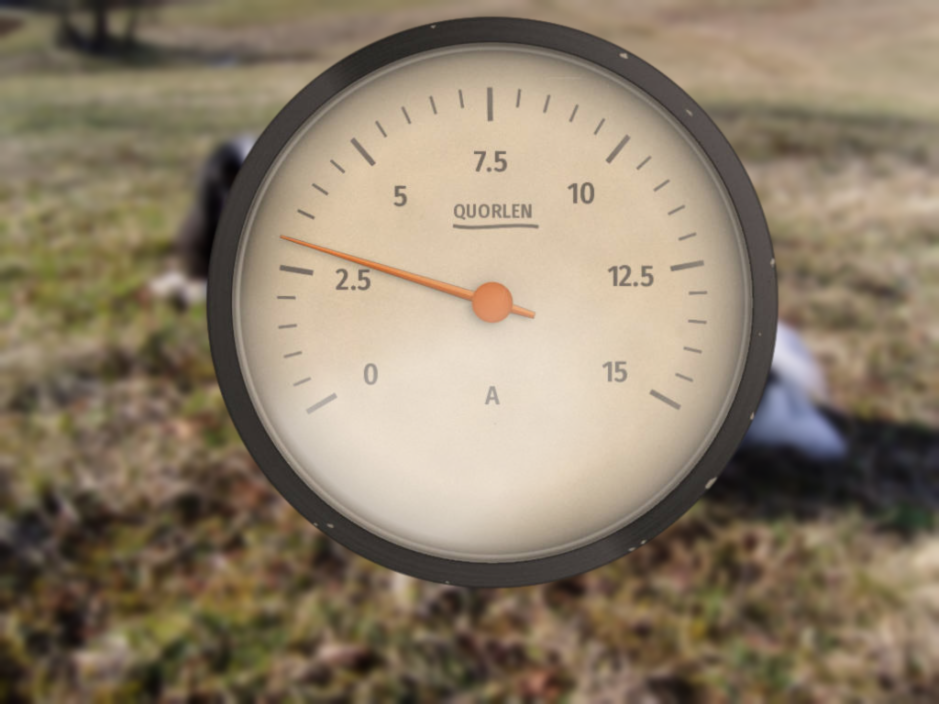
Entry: 3 A
